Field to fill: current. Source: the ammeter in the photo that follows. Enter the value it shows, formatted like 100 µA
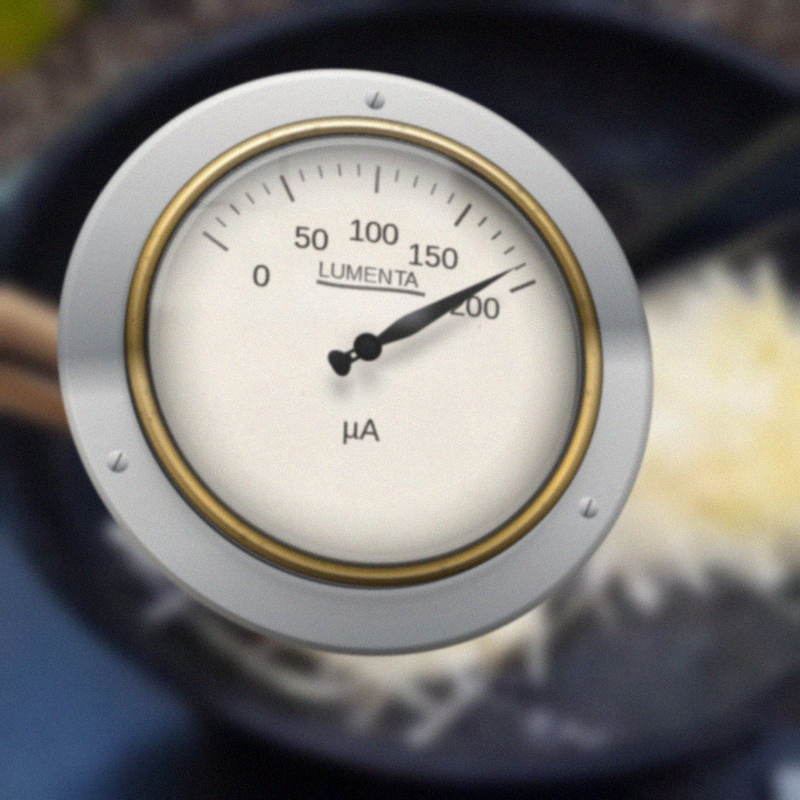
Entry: 190 µA
